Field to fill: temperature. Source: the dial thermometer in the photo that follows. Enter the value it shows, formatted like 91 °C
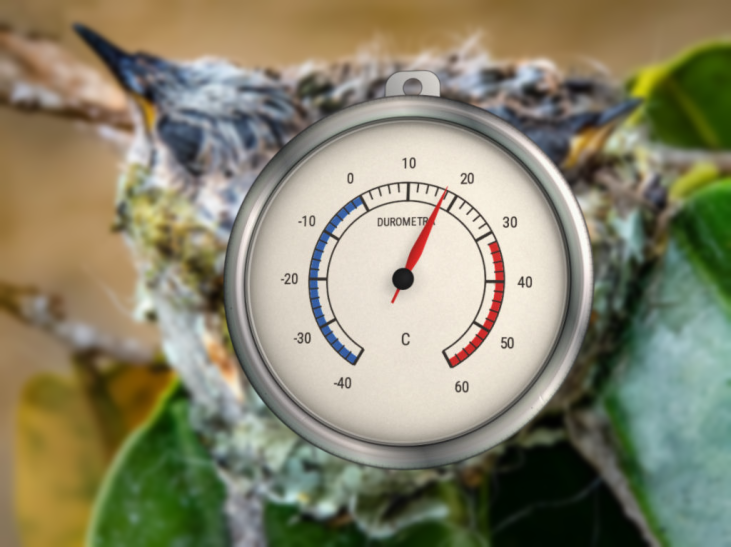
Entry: 18 °C
